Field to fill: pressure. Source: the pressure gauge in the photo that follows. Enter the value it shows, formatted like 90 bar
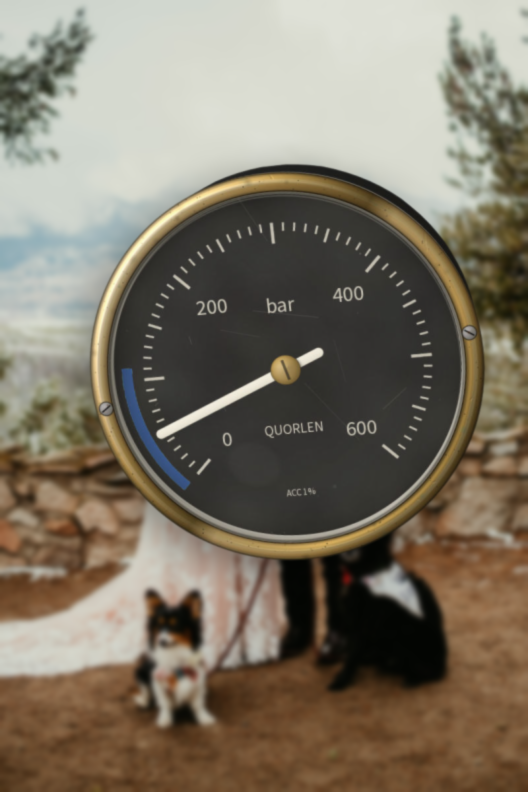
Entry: 50 bar
